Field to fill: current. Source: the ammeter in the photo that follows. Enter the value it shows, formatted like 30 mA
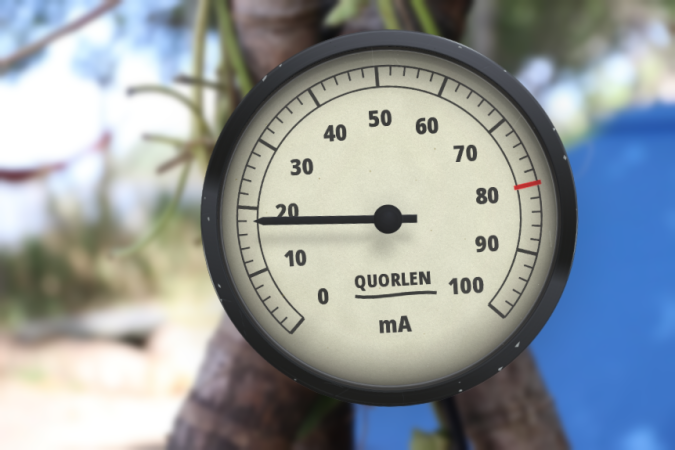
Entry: 18 mA
